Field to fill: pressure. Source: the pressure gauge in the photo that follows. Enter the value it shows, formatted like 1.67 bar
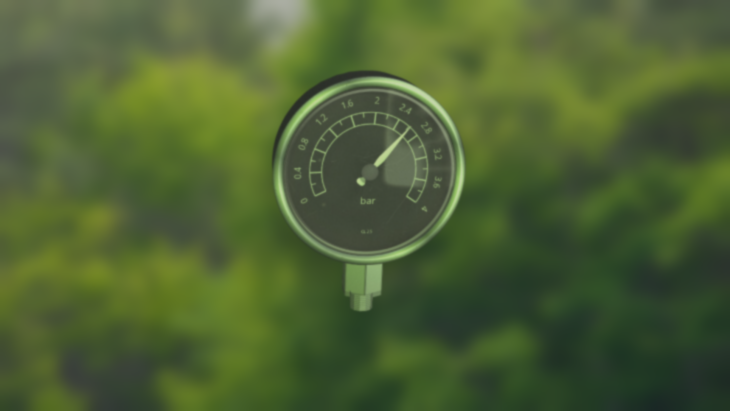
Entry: 2.6 bar
